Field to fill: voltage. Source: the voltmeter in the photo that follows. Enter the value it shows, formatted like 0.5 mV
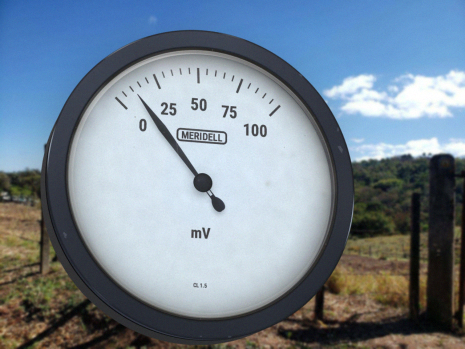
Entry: 10 mV
